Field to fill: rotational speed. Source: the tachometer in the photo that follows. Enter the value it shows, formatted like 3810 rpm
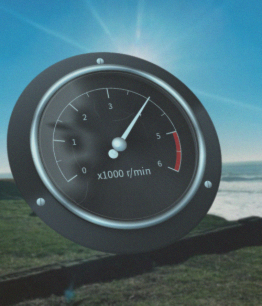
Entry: 4000 rpm
